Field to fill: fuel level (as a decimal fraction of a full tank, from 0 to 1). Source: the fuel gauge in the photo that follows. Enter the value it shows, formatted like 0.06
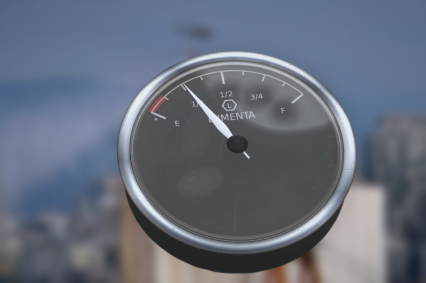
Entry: 0.25
